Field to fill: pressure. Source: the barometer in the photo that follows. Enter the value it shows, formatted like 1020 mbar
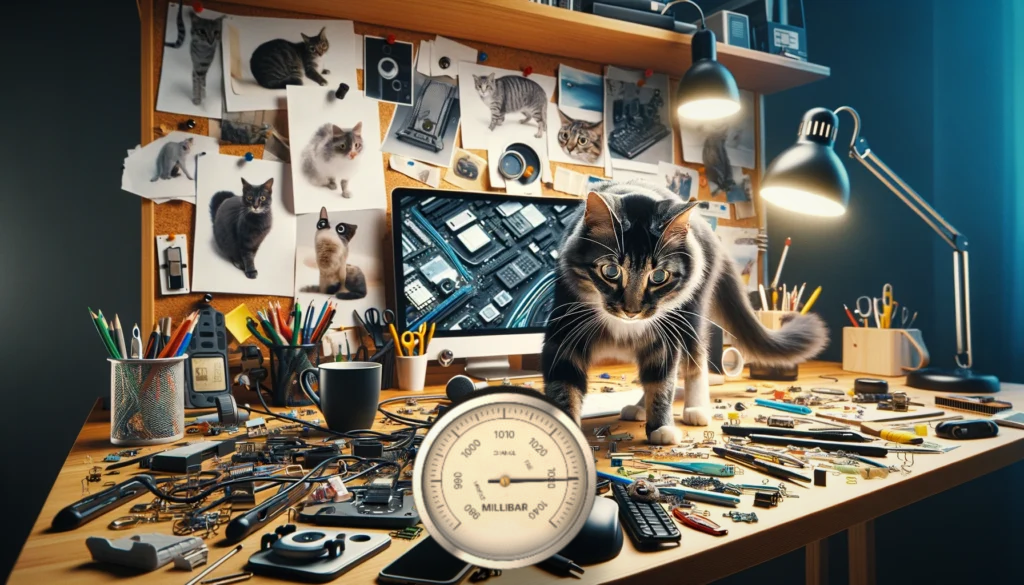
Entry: 1030 mbar
